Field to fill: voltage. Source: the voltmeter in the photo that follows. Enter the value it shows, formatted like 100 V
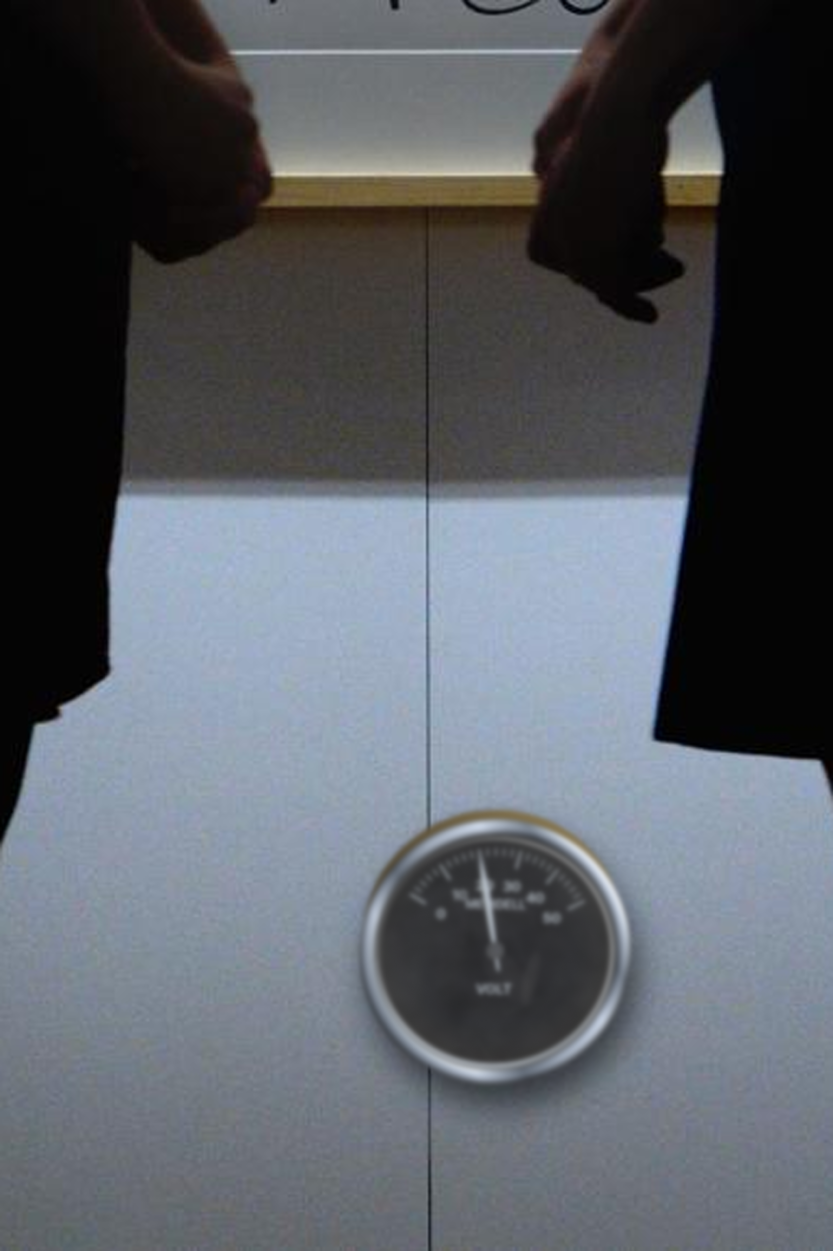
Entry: 20 V
